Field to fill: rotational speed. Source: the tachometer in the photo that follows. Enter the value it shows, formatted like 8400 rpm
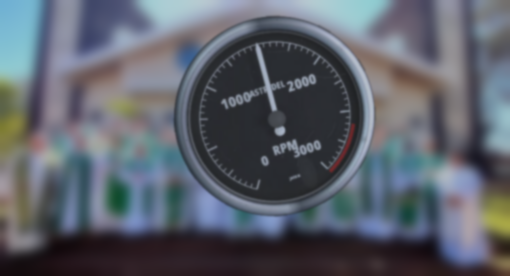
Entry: 1500 rpm
